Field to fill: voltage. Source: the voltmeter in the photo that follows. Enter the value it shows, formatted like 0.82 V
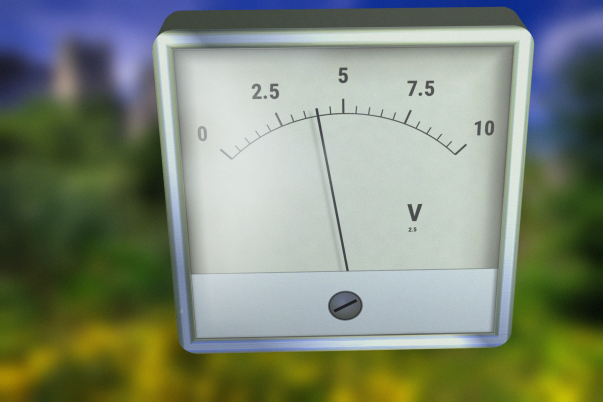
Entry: 4 V
